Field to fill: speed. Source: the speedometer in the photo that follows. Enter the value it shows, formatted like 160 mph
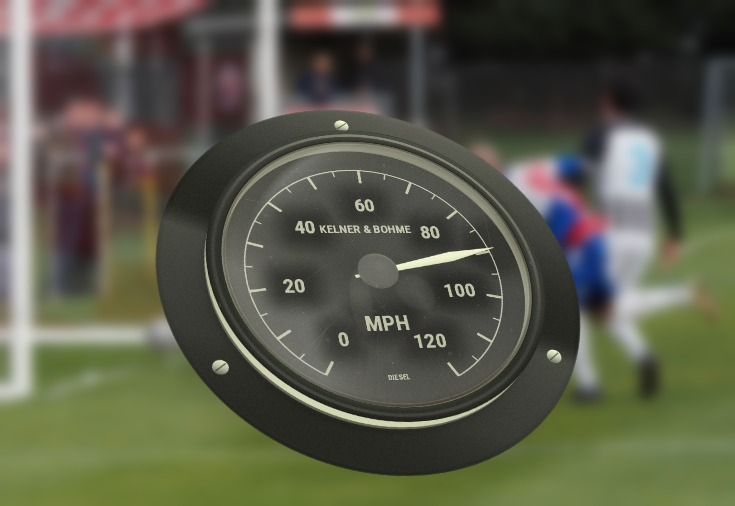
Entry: 90 mph
